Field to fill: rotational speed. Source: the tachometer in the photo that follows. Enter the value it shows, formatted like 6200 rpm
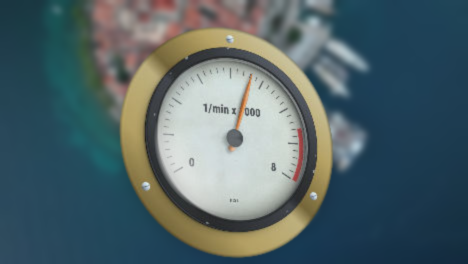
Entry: 4600 rpm
